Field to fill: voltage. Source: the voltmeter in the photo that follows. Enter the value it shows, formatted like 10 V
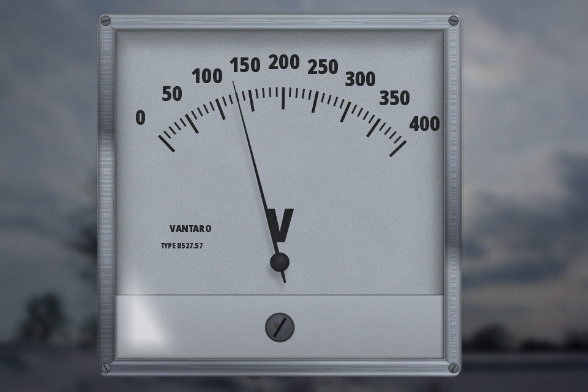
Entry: 130 V
